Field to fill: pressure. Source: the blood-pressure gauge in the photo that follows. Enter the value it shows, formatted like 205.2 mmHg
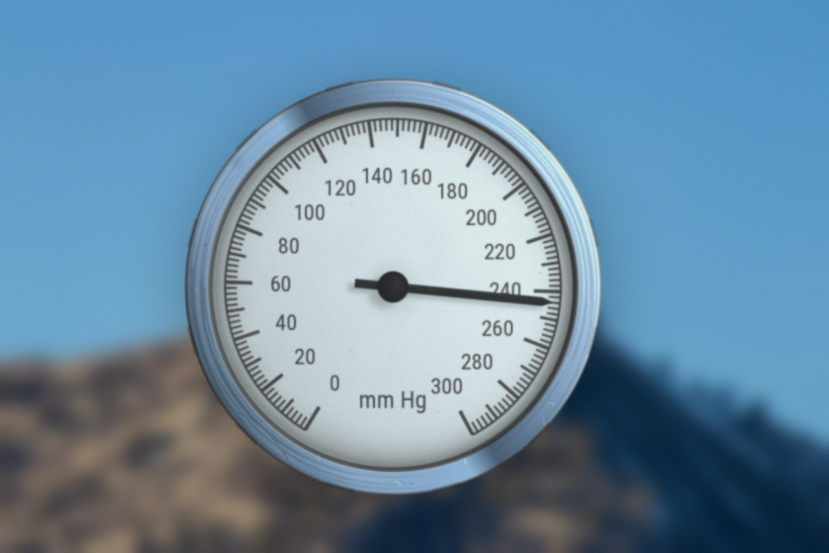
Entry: 244 mmHg
